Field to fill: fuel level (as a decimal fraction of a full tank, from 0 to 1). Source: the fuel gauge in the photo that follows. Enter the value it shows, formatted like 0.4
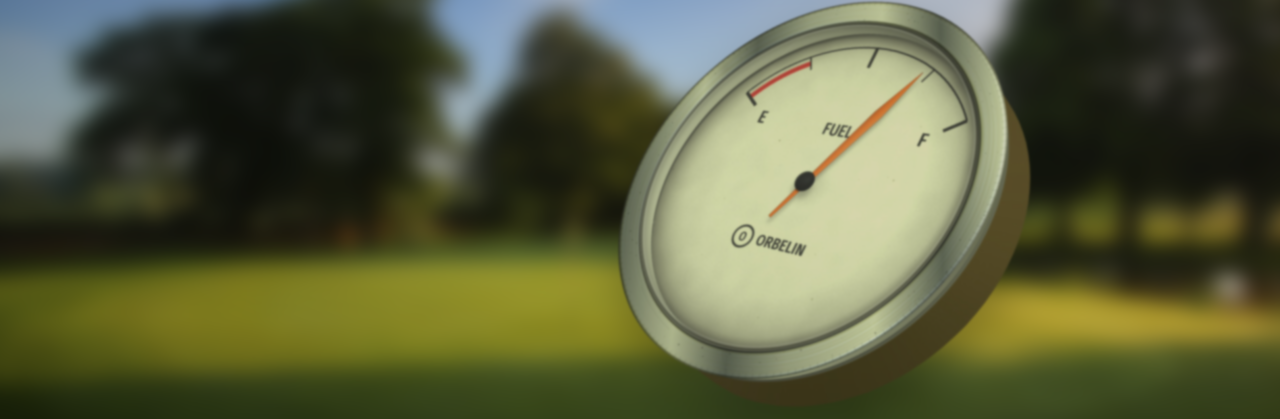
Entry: 0.75
